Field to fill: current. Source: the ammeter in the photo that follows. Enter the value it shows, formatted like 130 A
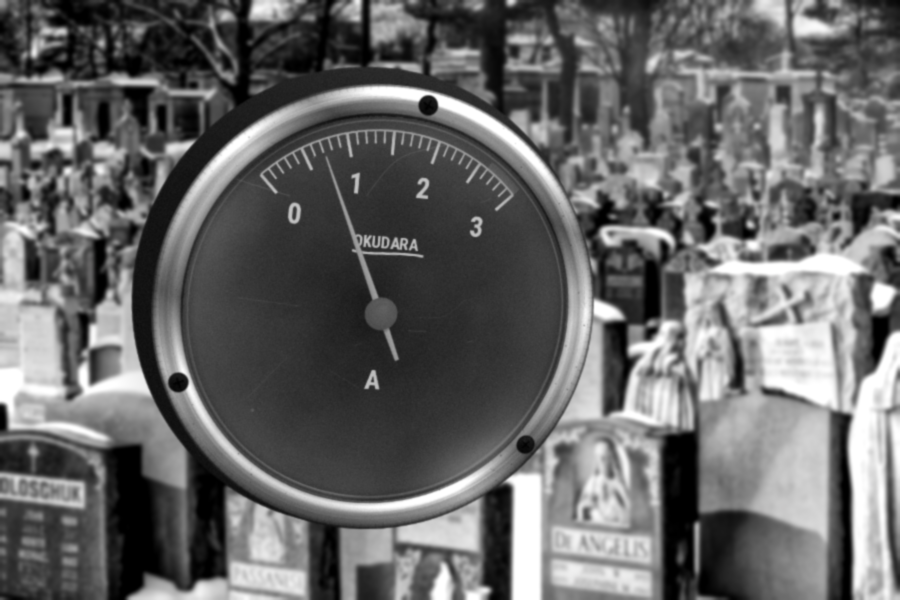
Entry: 0.7 A
